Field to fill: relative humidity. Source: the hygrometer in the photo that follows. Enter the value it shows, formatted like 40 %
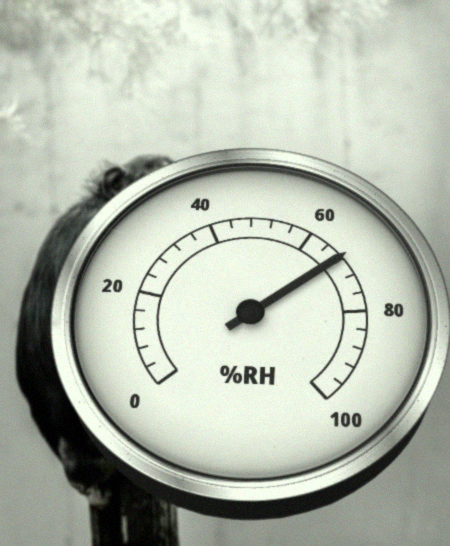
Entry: 68 %
